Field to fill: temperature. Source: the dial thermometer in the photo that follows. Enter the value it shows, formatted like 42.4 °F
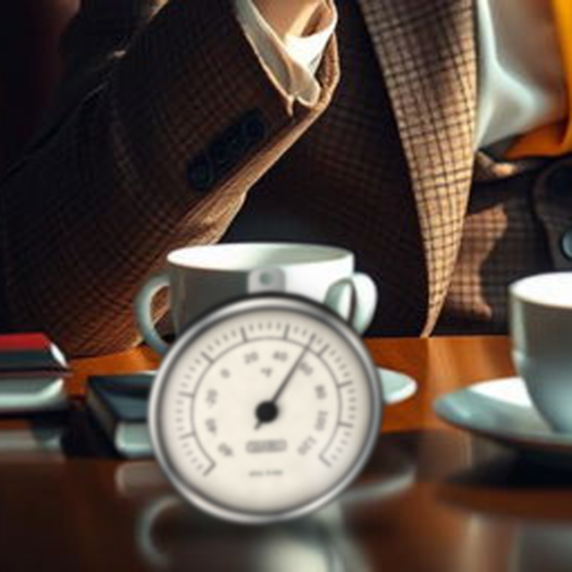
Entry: 52 °F
